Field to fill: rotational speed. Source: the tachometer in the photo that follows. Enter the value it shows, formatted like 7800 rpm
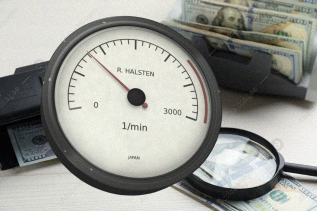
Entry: 800 rpm
